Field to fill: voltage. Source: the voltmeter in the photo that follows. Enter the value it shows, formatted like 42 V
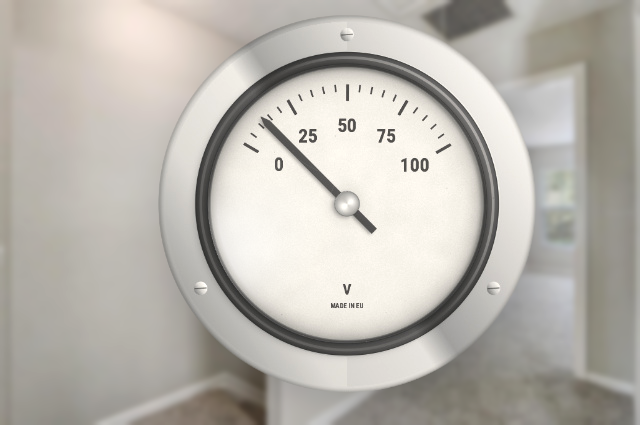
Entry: 12.5 V
